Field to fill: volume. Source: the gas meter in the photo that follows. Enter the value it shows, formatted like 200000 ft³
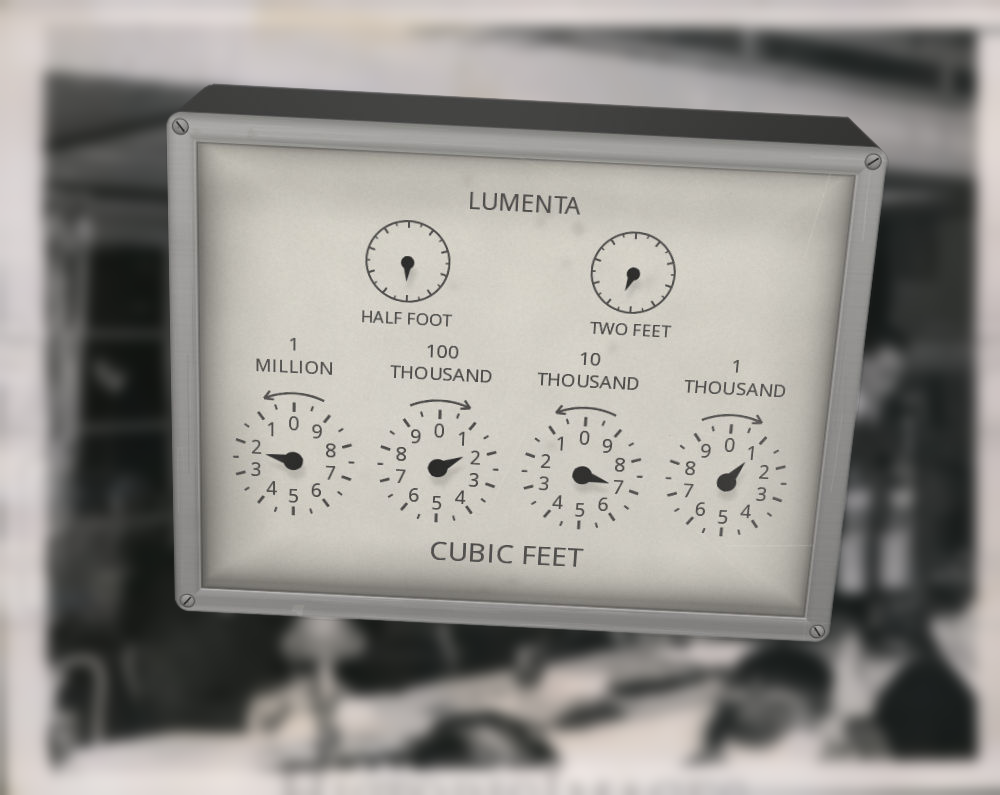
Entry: 217100 ft³
